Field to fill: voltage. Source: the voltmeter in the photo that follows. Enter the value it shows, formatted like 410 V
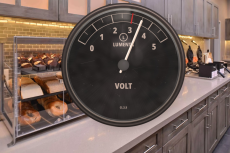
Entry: 3.5 V
